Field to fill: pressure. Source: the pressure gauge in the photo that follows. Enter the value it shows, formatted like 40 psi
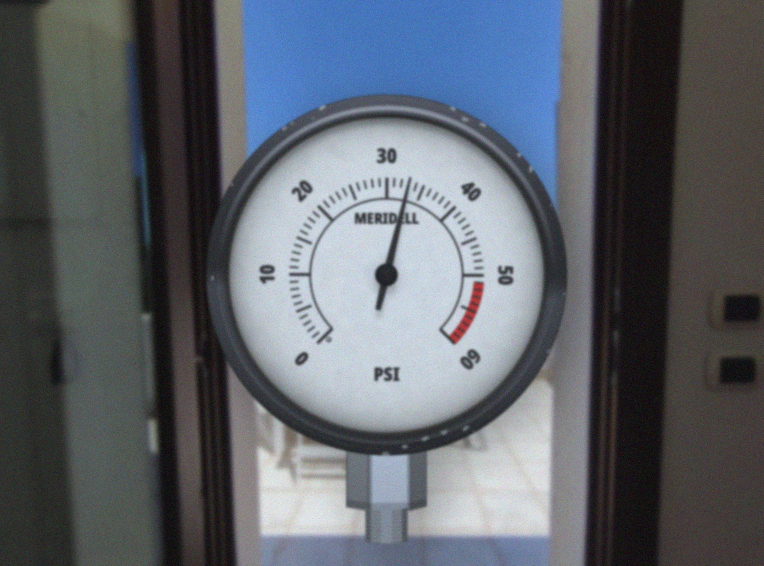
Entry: 33 psi
